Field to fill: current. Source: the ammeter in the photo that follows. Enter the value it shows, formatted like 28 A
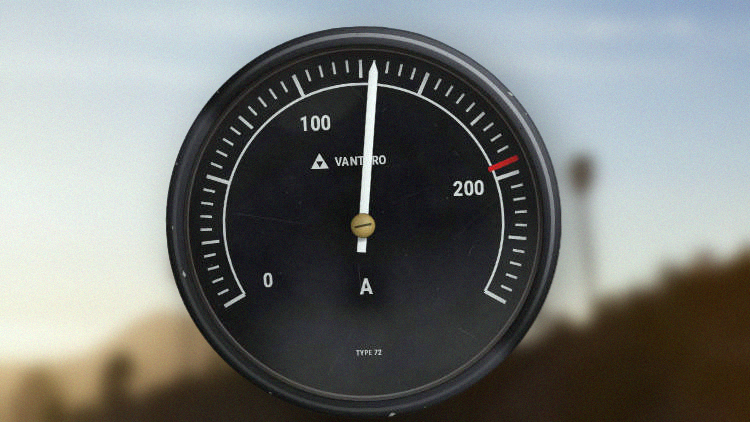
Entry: 130 A
